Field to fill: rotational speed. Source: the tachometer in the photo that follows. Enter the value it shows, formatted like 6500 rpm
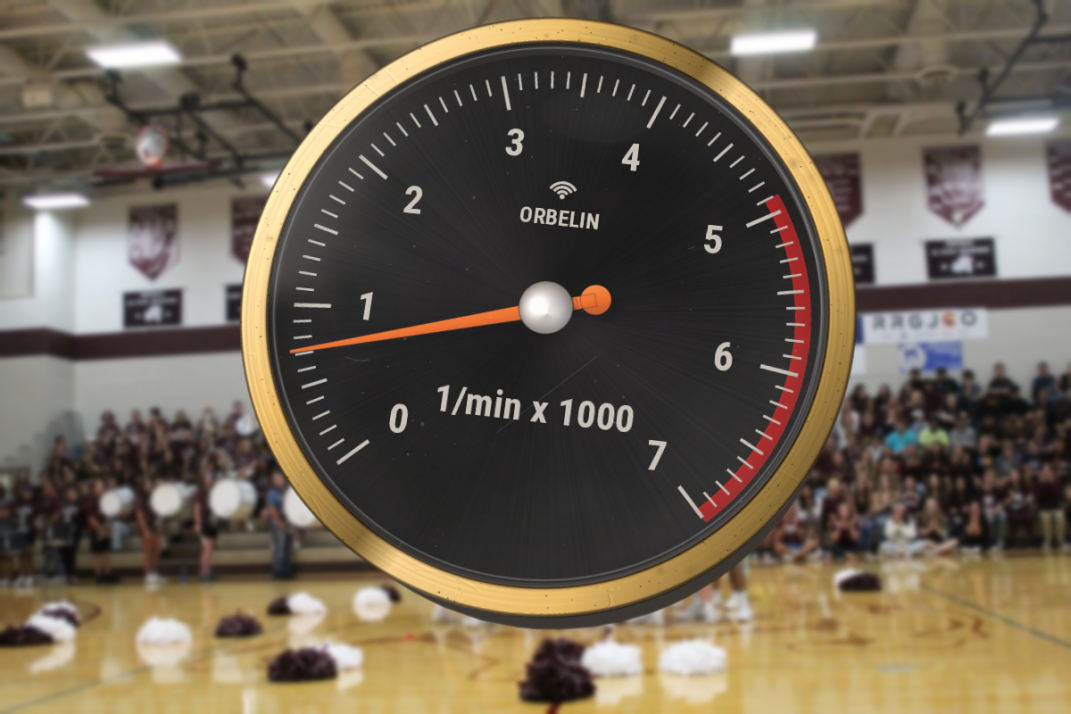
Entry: 700 rpm
